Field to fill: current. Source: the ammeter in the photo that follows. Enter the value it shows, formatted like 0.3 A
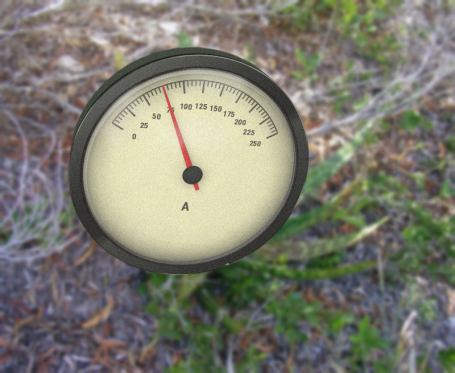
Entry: 75 A
